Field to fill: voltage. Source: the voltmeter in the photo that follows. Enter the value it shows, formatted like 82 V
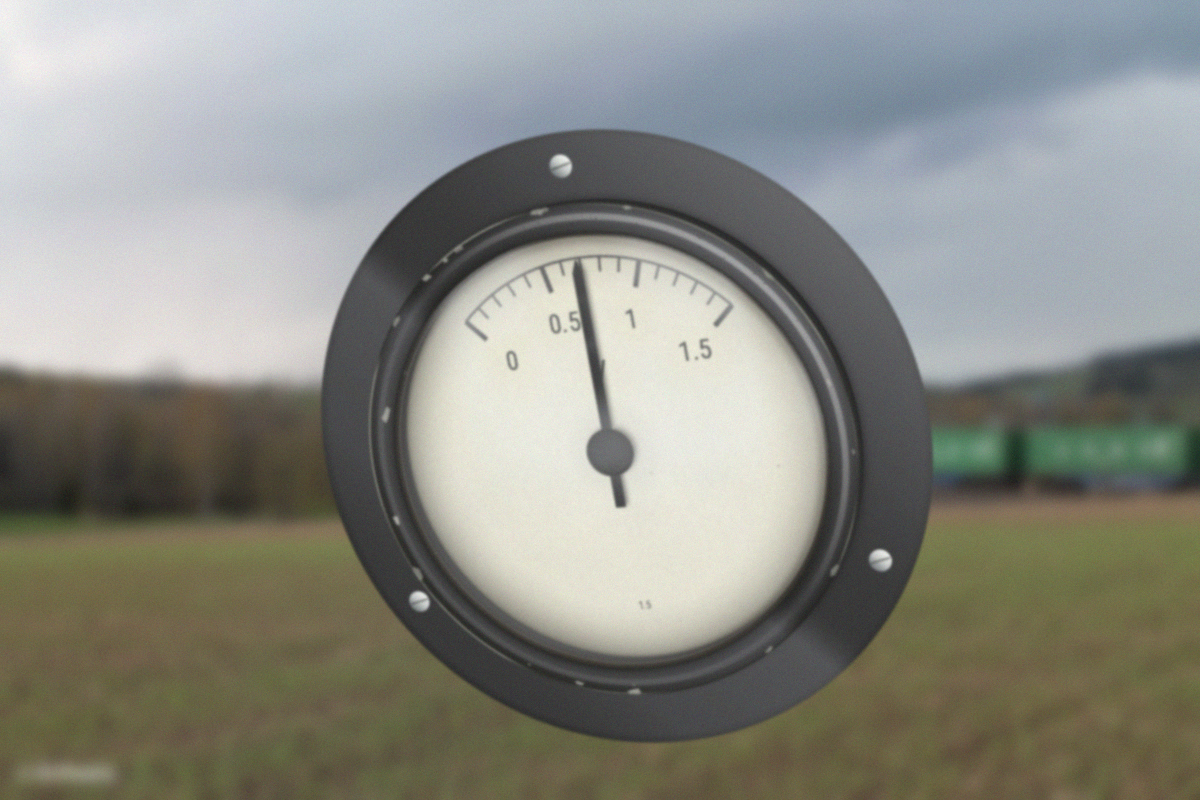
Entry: 0.7 V
